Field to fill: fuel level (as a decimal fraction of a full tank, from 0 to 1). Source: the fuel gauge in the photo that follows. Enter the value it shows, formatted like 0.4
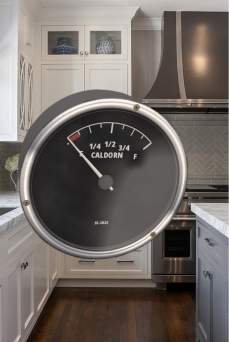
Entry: 0
